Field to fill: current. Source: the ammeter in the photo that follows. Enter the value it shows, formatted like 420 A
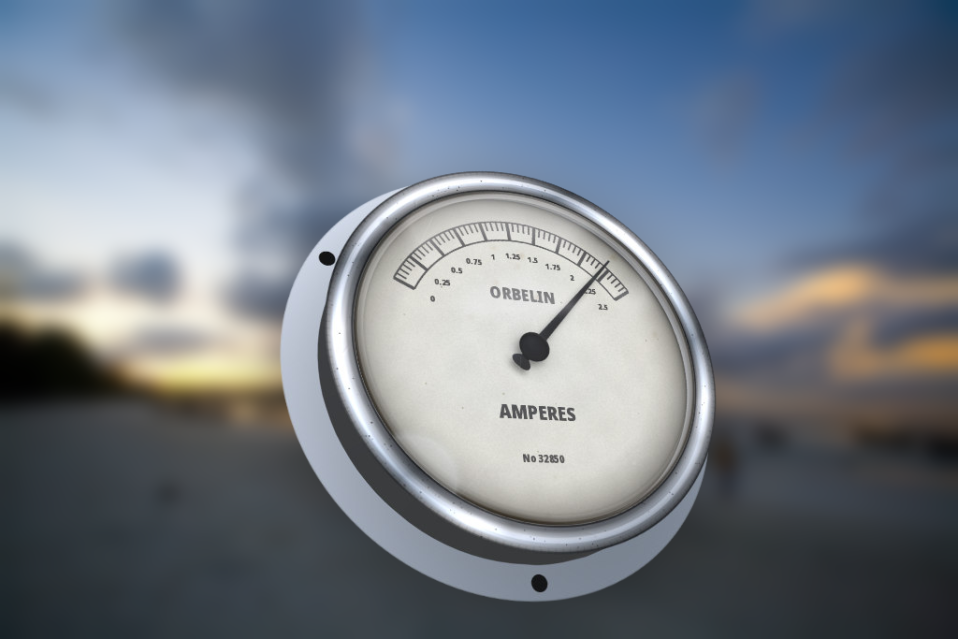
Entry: 2.2 A
